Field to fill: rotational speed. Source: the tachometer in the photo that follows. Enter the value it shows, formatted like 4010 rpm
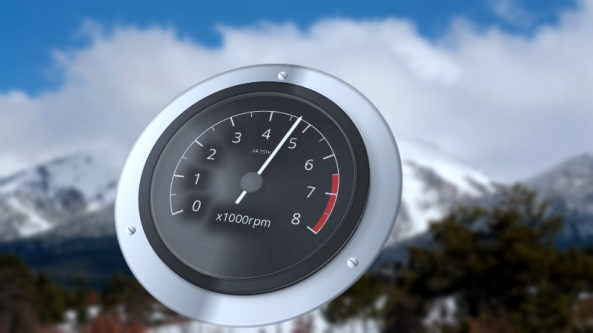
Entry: 4750 rpm
